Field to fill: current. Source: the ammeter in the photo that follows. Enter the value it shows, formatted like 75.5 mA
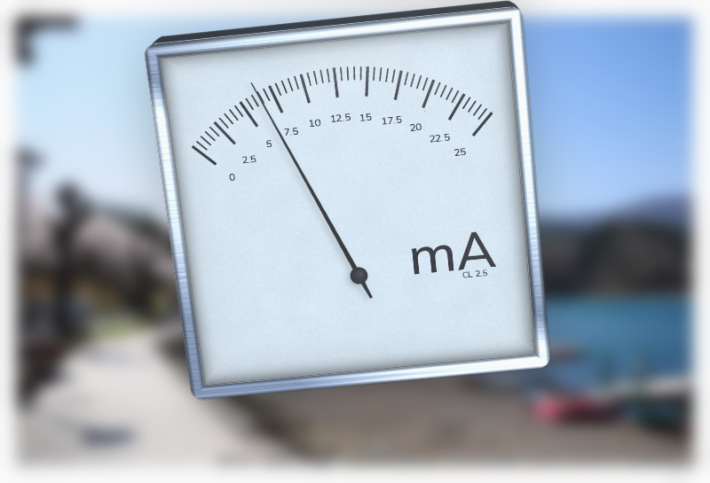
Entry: 6.5 mA
